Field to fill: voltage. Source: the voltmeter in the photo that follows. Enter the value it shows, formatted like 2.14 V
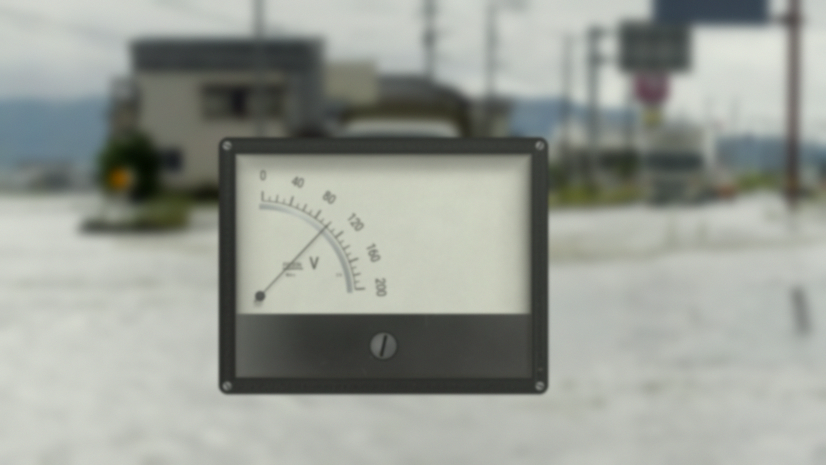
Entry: 100 V
